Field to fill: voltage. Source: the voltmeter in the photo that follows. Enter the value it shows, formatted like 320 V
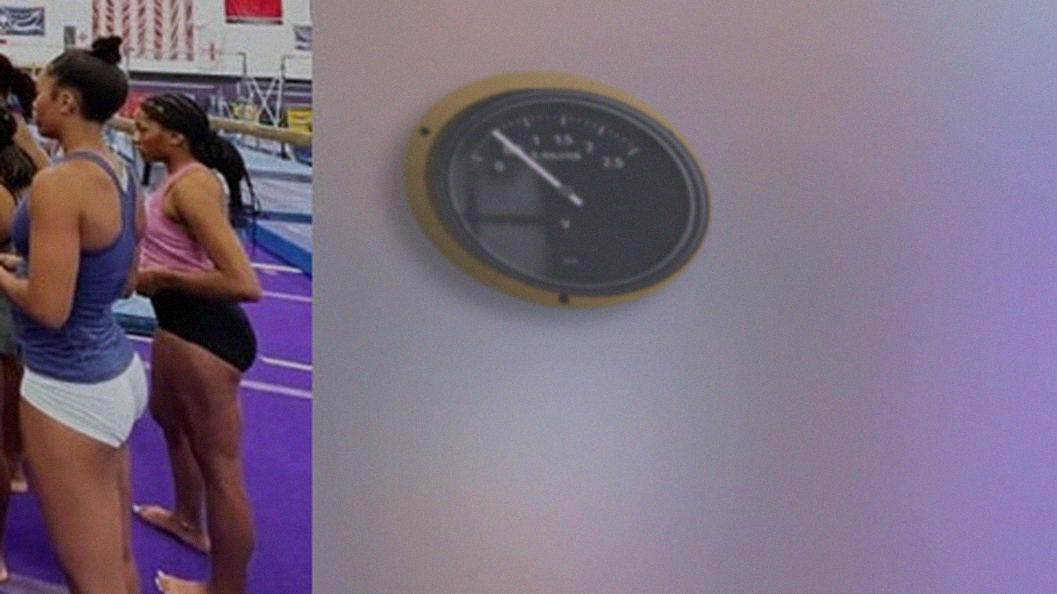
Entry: 0.5 V
